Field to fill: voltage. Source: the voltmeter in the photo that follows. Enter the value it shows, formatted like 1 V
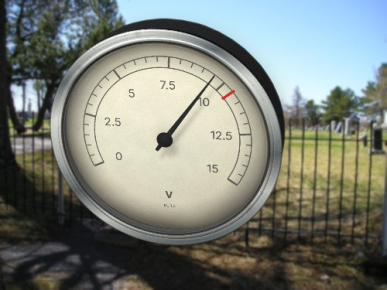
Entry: 9.5 V
